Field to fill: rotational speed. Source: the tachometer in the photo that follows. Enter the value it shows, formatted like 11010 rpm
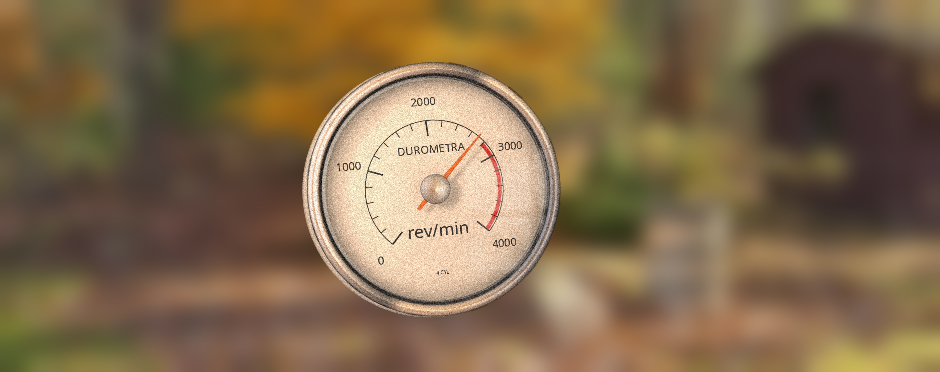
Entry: 2700 rpm
